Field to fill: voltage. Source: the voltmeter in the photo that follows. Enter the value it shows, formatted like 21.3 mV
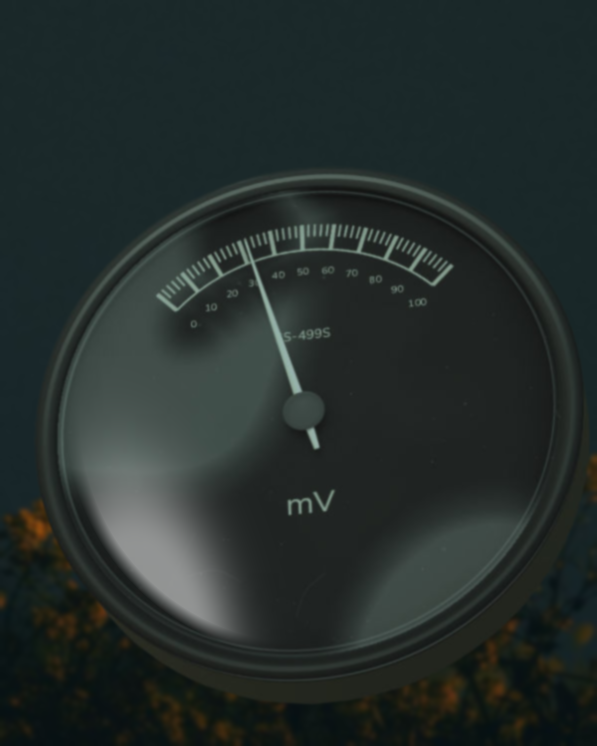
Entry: 32 mV
